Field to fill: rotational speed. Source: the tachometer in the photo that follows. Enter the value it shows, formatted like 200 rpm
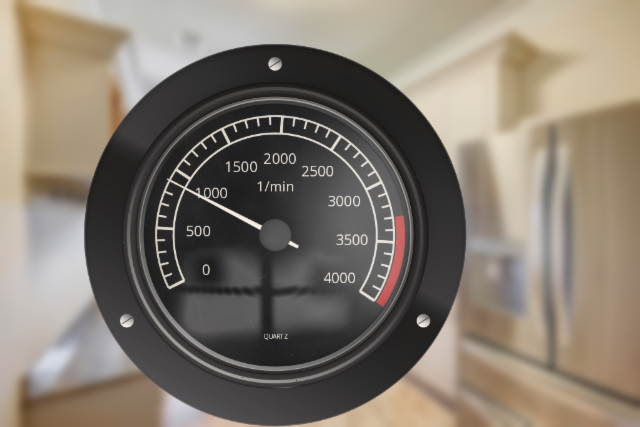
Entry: 900 rpm
